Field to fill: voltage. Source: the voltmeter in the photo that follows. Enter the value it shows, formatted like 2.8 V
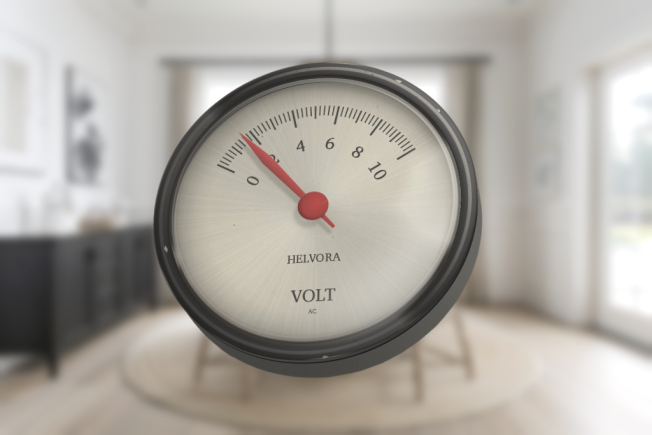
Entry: 1.6 V
